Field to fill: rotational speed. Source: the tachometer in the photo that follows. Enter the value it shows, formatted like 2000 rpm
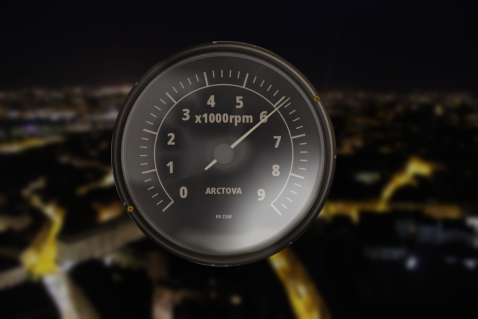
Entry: 6100 rpm
